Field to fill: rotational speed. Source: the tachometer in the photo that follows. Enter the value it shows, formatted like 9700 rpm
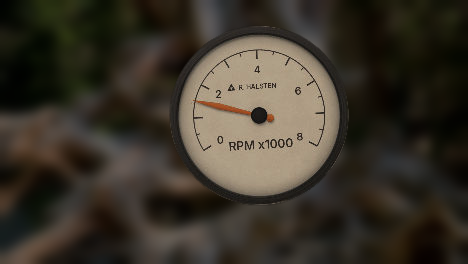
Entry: 1500 rpm
